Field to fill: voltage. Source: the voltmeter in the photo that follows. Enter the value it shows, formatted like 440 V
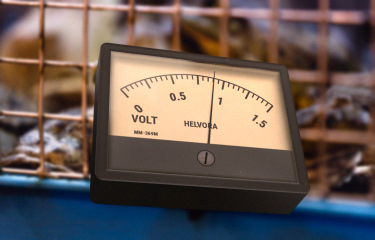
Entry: 0.9 V
